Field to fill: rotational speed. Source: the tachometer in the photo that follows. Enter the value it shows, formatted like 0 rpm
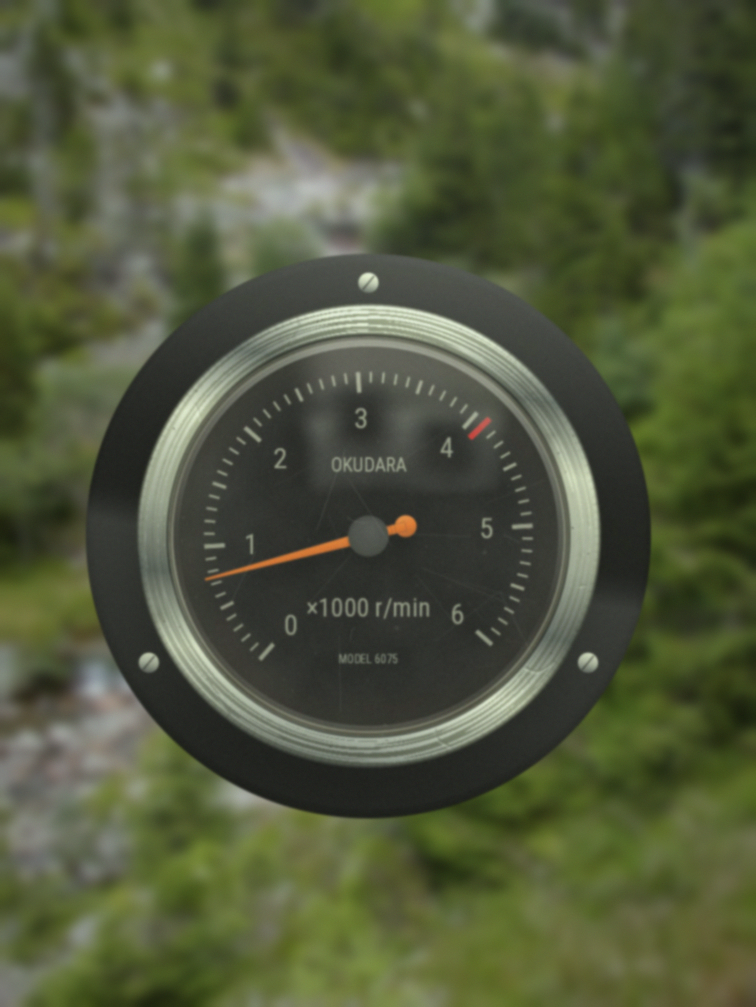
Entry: 750 rpm
